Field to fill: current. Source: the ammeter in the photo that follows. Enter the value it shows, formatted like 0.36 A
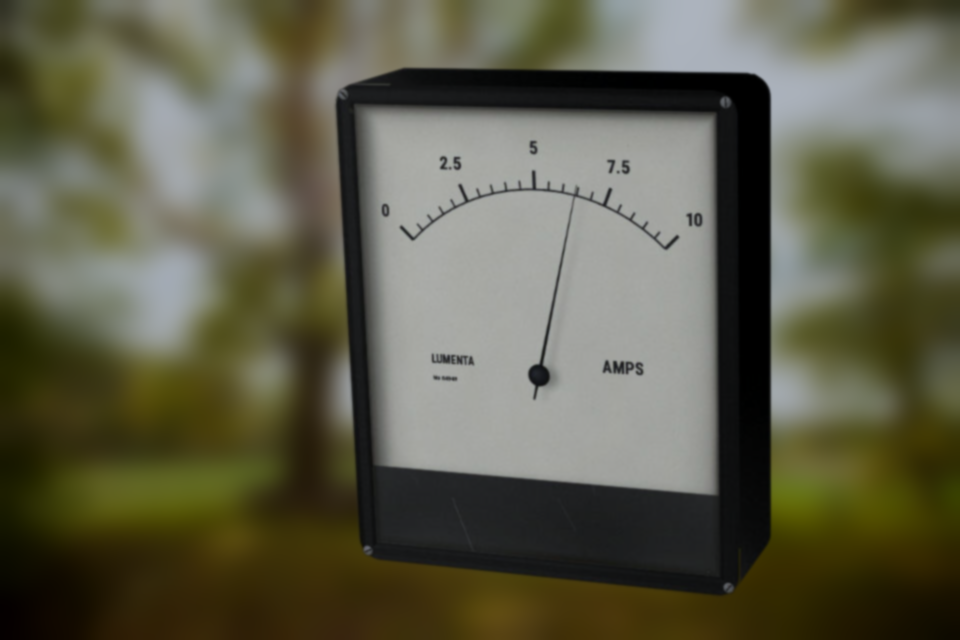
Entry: 6.5 A
